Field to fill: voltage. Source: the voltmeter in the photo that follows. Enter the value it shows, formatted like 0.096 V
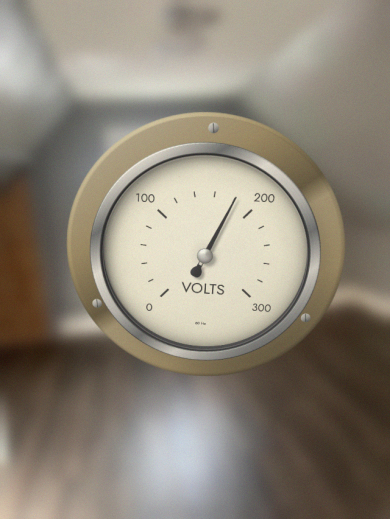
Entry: 180 V
